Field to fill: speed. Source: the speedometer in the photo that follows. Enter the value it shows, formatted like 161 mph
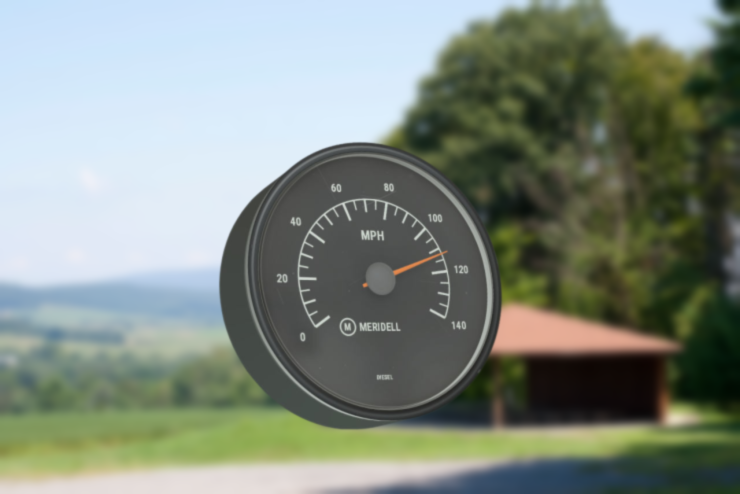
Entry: 112.5 mph
